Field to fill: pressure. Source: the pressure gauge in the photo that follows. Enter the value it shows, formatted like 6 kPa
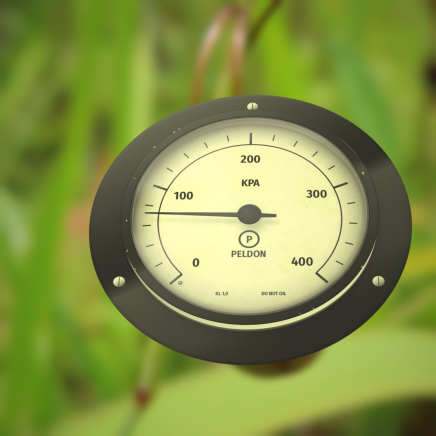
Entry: 70 kPa
